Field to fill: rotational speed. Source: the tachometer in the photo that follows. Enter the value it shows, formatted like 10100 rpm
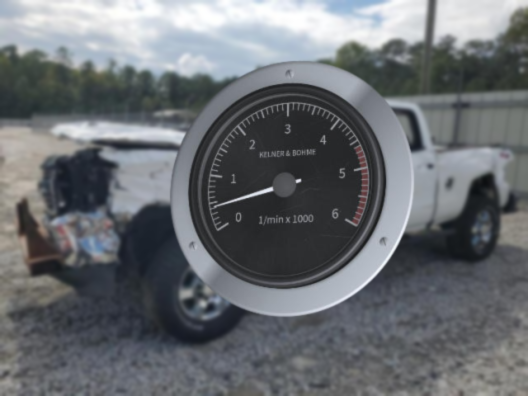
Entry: 400 rpm
